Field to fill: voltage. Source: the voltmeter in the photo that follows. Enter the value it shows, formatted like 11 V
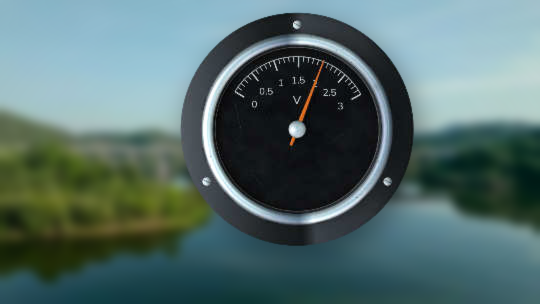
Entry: 2 V
